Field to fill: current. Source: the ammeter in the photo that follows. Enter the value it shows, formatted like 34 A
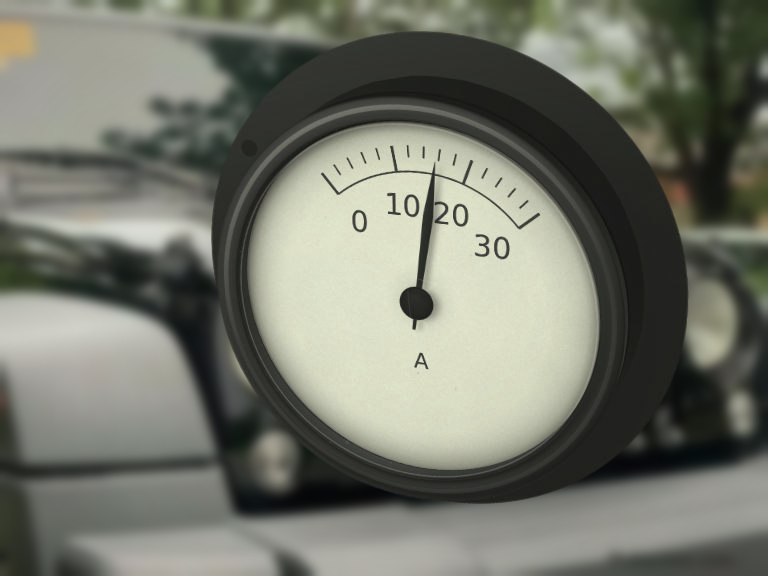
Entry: 16 A
